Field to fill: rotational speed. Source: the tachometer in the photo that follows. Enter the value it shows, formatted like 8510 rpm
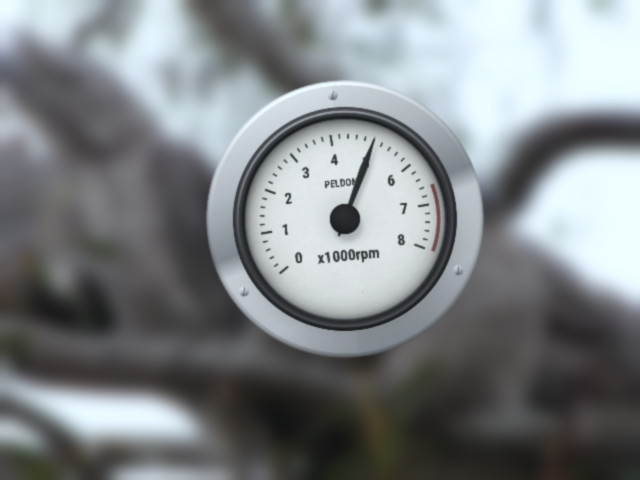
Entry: 5000 rpm
